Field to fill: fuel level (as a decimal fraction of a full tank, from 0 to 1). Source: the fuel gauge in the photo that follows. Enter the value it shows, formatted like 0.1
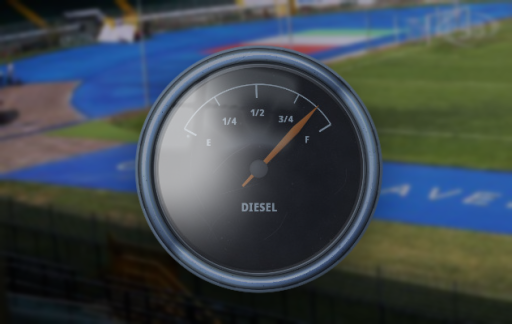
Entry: 0.875
